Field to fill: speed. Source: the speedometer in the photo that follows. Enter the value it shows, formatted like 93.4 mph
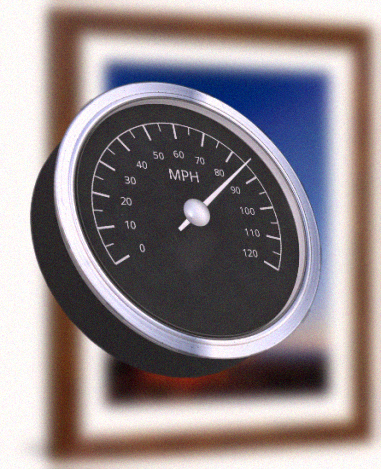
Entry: 85 mph
